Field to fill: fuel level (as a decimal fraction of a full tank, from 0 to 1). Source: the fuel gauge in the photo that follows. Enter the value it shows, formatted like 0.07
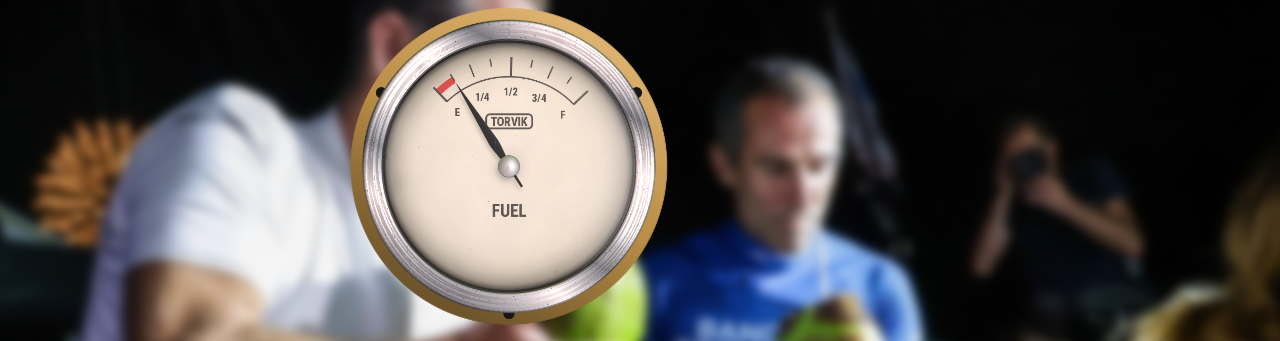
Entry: 0.125
